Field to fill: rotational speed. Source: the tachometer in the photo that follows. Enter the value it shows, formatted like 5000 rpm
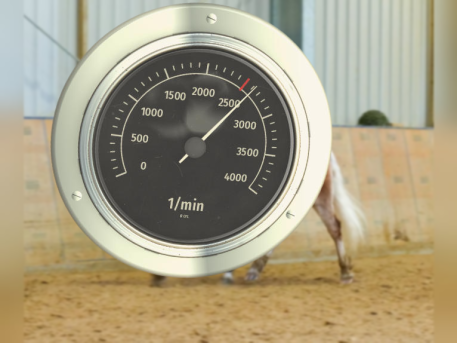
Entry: 2600 rpm
